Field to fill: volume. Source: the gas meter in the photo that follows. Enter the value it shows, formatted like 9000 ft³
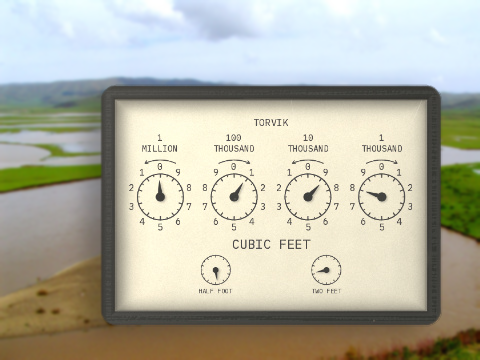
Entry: 8800 ft³
